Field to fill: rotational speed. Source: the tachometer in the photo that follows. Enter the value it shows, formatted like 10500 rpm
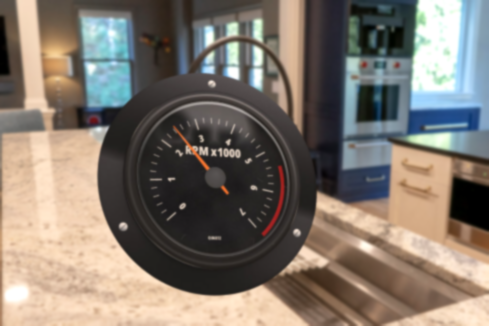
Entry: 2400 rpm
